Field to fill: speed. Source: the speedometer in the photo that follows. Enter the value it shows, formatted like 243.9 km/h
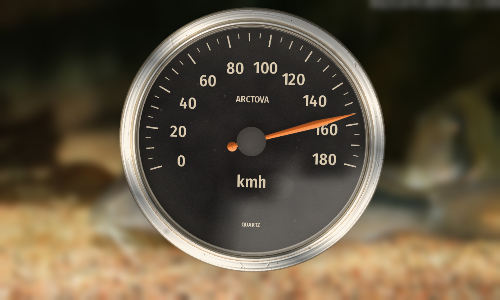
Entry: 155 km/h
